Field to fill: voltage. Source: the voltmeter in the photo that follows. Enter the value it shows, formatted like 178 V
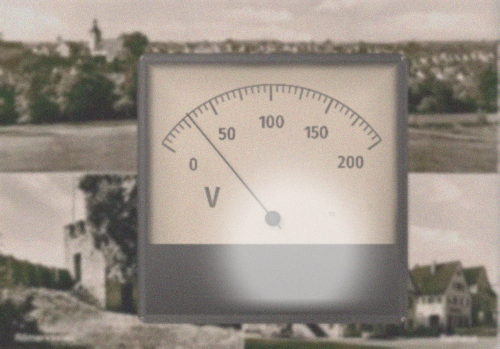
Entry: 30 V
